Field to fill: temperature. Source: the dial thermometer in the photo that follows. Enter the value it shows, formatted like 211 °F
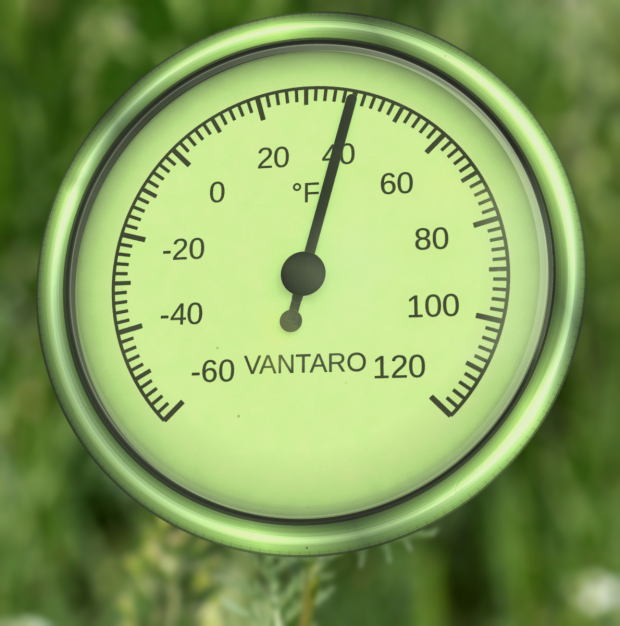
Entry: 40 °F
